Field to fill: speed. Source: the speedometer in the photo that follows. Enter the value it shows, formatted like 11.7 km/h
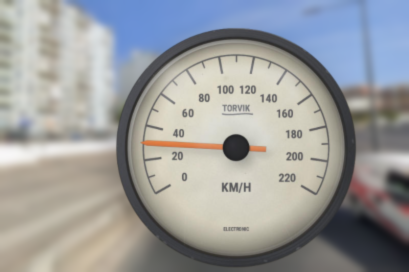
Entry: 30 km/h
